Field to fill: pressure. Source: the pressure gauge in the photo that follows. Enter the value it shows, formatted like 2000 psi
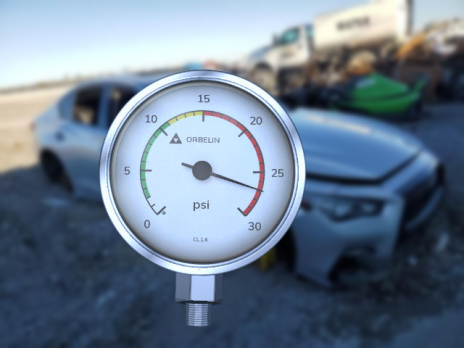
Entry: 27 psi
